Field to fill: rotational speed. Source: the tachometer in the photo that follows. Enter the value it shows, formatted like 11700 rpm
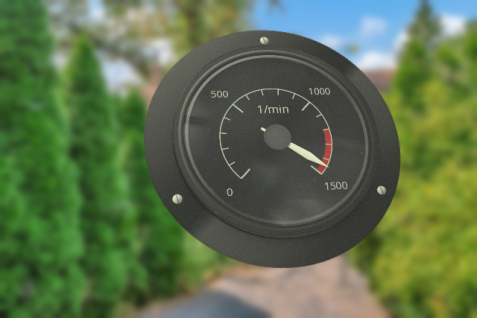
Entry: 1450 rpm
